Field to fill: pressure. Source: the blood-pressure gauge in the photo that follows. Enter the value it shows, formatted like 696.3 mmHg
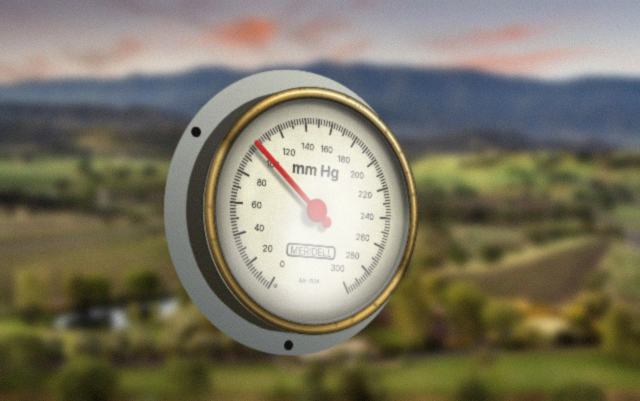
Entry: 100 mmHg
